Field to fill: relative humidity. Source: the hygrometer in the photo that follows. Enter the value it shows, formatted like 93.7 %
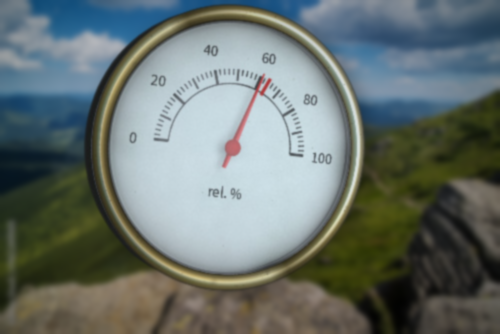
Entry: 60 %
